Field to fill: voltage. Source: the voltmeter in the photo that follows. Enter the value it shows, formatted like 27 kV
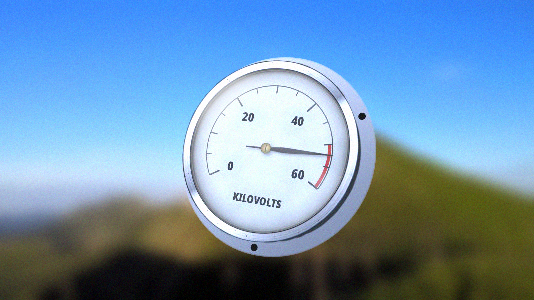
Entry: 52.5 kV
